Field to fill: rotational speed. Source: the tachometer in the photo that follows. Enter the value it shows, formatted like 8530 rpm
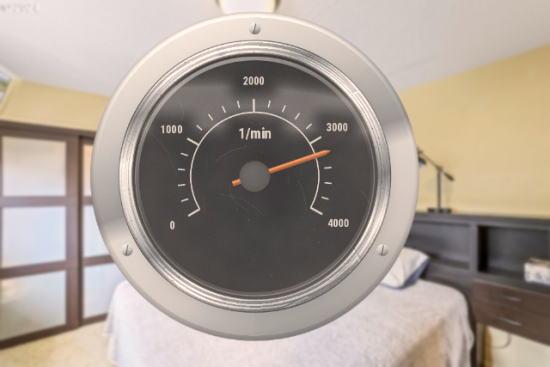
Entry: 3200 rpm
